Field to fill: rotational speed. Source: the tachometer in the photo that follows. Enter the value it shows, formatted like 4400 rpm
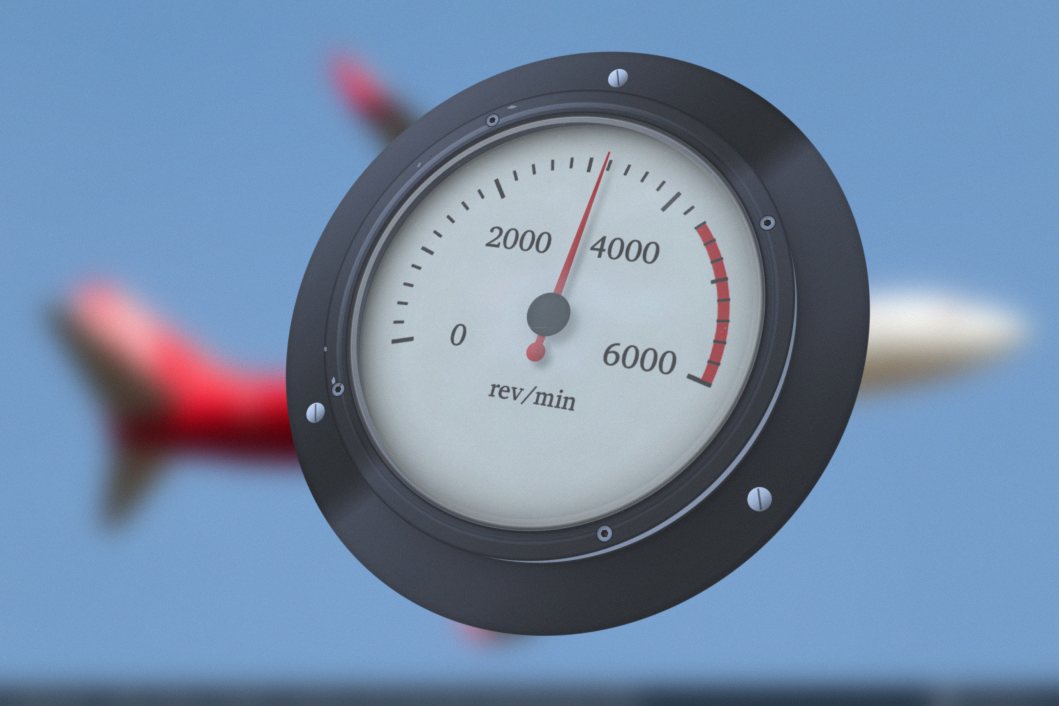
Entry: 3200 rpm
